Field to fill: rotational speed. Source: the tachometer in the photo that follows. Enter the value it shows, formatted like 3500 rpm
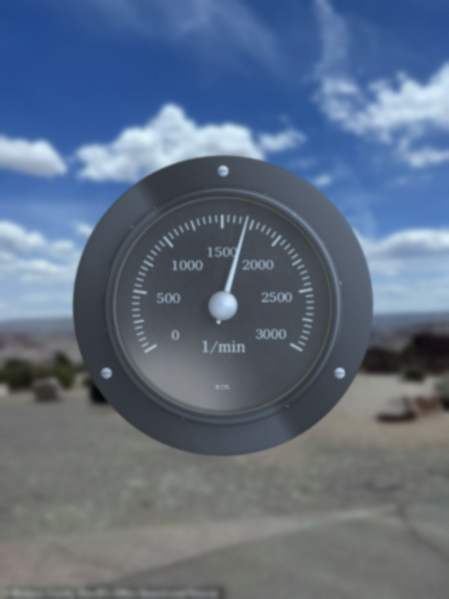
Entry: 1700 rpm
